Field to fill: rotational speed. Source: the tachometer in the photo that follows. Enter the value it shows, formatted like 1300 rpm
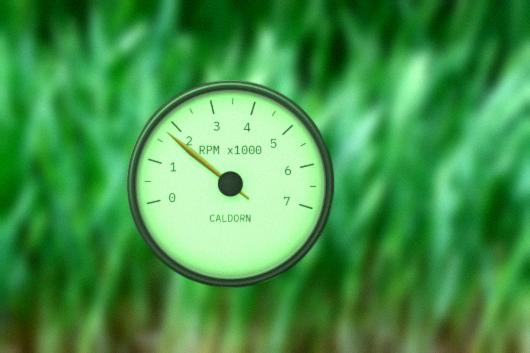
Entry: 1750 rpm
